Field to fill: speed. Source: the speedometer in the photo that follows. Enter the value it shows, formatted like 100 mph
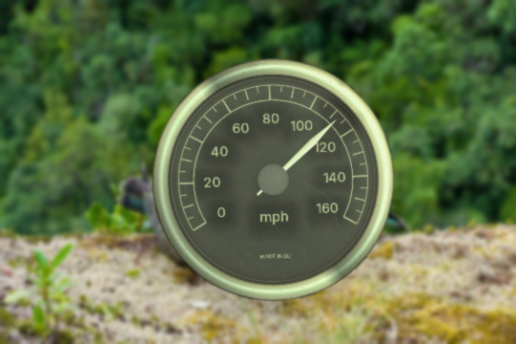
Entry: 112.5 mph
